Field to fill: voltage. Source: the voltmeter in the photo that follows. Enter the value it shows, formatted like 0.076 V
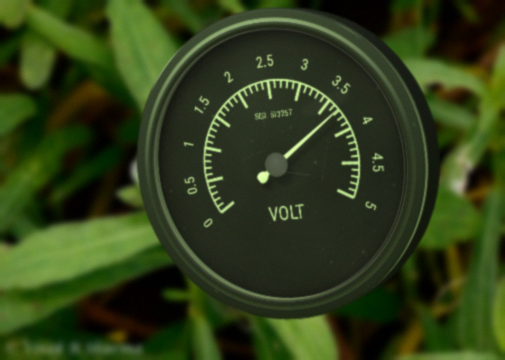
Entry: 3.7 V
